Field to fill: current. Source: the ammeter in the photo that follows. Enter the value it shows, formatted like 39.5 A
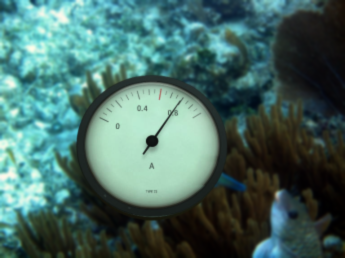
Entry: 0.8 A
